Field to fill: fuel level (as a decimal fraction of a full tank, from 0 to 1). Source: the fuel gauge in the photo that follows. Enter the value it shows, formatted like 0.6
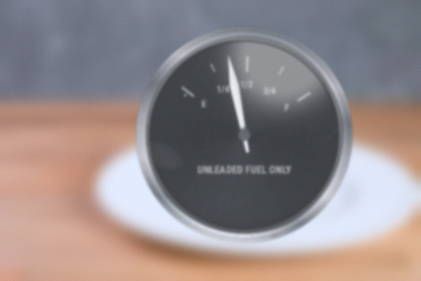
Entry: 0.375
